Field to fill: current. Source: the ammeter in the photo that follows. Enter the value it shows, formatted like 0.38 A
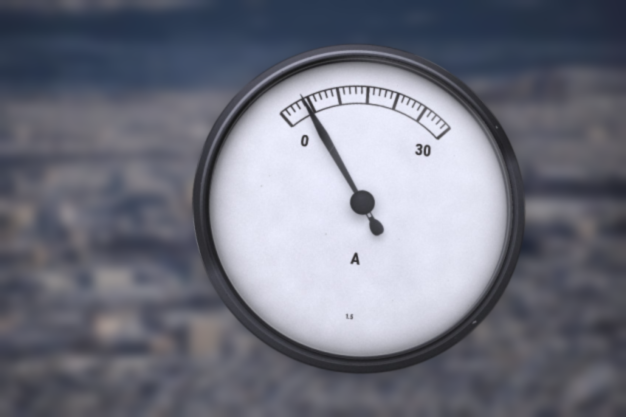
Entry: 4 A
